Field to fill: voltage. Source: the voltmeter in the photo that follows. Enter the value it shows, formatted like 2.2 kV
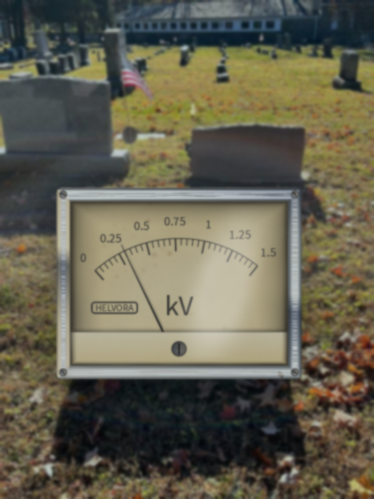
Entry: 0.3 kV
